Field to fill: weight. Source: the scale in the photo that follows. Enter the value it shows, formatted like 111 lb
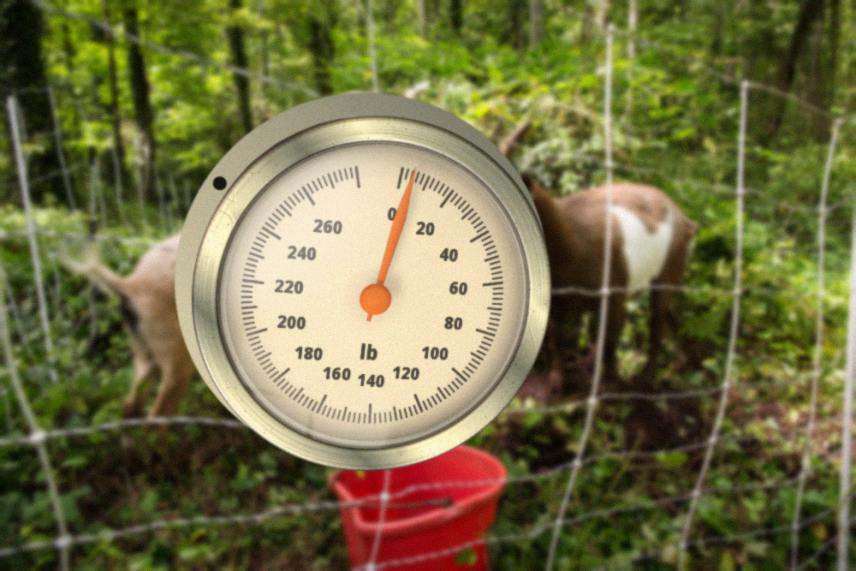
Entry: 4 lb
